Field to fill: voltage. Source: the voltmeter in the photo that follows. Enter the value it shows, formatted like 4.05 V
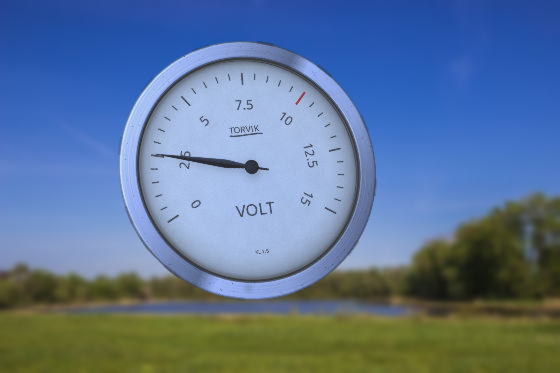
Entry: 2.5 V
